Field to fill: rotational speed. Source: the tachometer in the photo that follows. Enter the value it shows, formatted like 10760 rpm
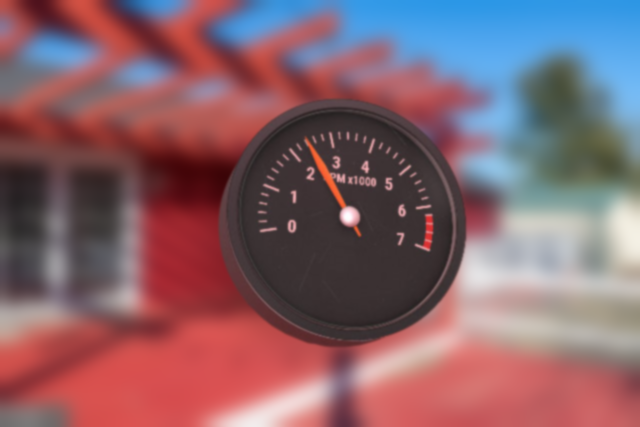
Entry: 2400 rpm
